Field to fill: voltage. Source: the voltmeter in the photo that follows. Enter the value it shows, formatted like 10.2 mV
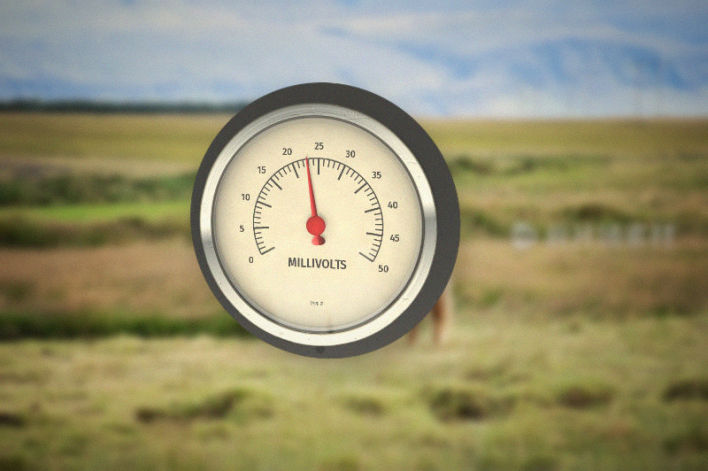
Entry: 23 mV
